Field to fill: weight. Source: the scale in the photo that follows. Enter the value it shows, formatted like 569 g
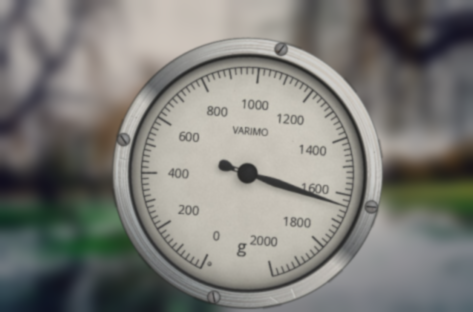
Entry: 1640 g
